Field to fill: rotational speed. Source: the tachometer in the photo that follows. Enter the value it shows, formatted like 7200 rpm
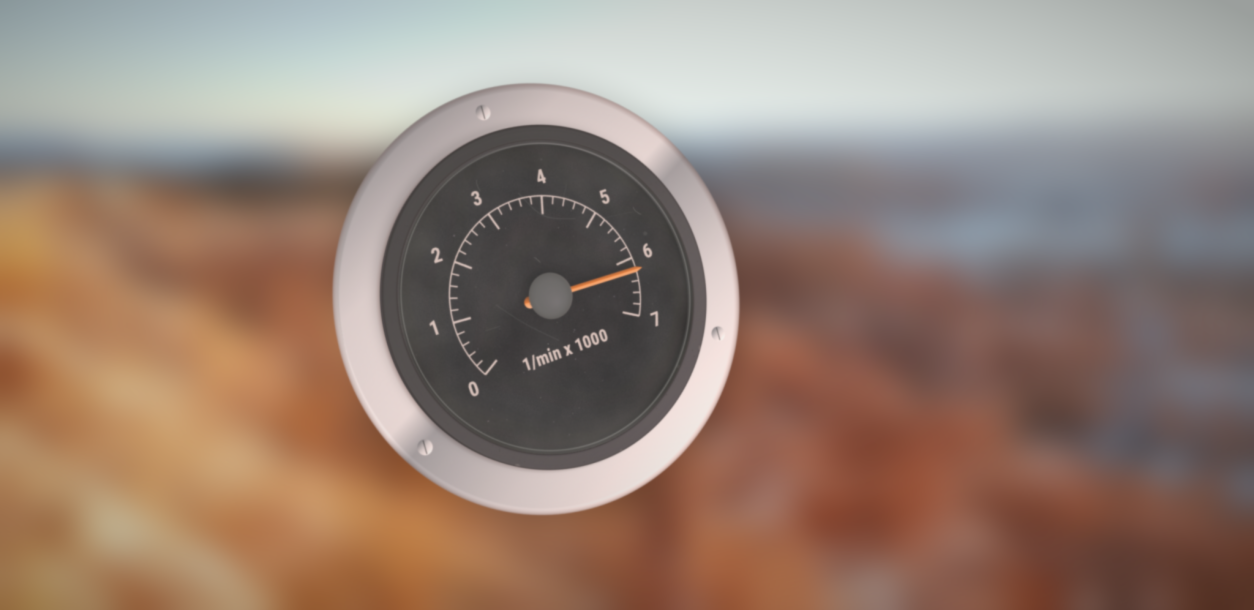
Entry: 6200 rpm
